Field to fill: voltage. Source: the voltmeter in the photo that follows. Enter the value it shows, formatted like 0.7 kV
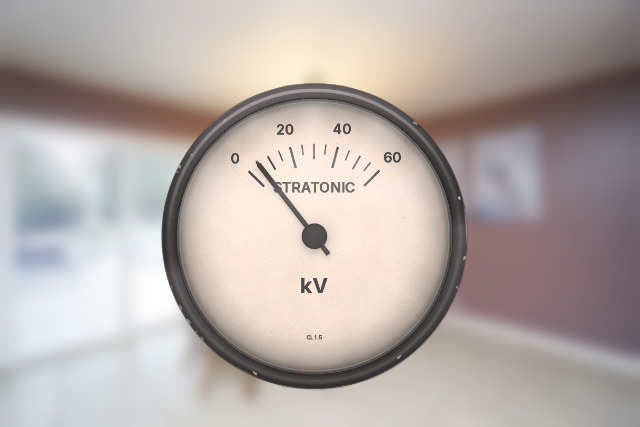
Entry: 5 kV
